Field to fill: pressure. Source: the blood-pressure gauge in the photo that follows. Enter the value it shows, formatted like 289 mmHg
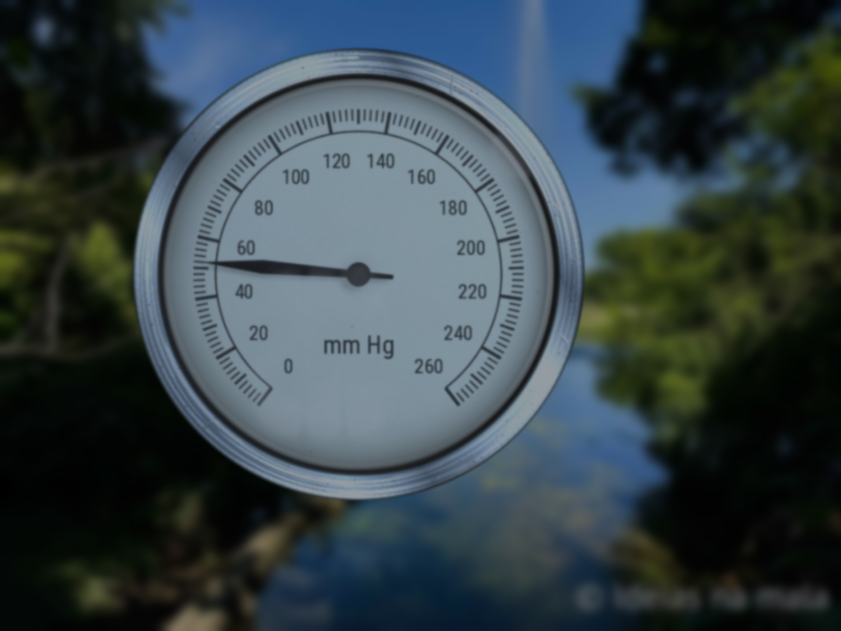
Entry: 52 mmHg
